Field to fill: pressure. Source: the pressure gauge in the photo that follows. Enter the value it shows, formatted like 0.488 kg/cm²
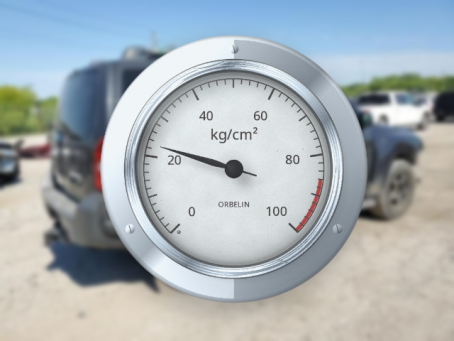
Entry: 23 kg/cm²
